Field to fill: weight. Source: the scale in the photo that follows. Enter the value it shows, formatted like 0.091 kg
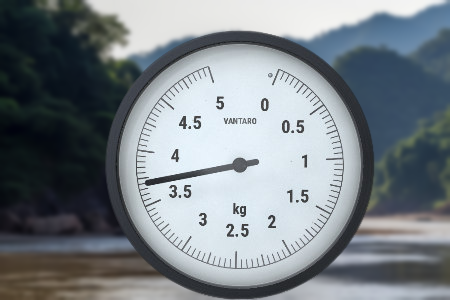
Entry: 3.7 kg
